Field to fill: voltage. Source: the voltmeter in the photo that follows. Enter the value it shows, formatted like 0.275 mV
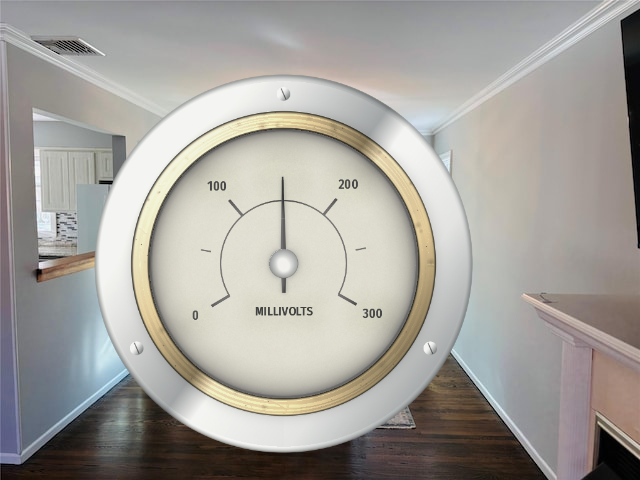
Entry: 150 mV
